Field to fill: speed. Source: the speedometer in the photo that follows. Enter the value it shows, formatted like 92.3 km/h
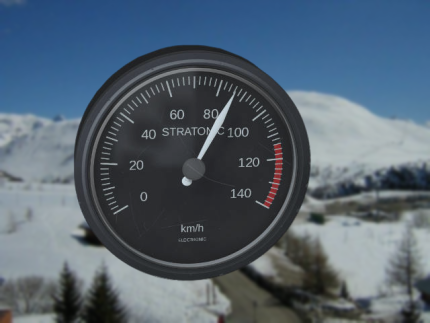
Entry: 86 km/h
